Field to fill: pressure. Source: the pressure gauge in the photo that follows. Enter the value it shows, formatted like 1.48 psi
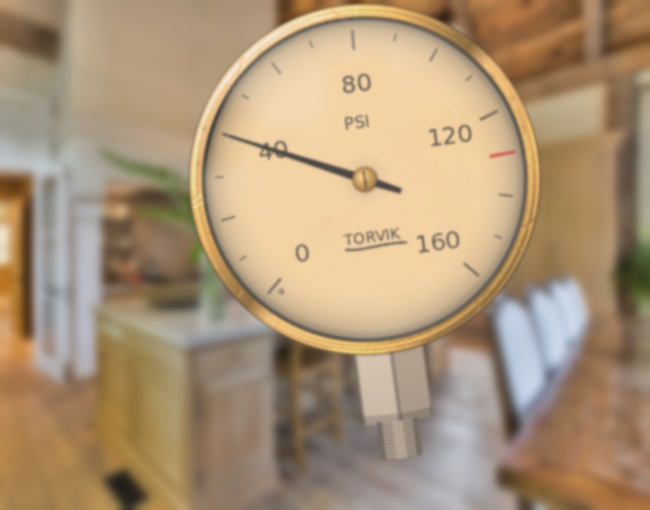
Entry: 40 psi
